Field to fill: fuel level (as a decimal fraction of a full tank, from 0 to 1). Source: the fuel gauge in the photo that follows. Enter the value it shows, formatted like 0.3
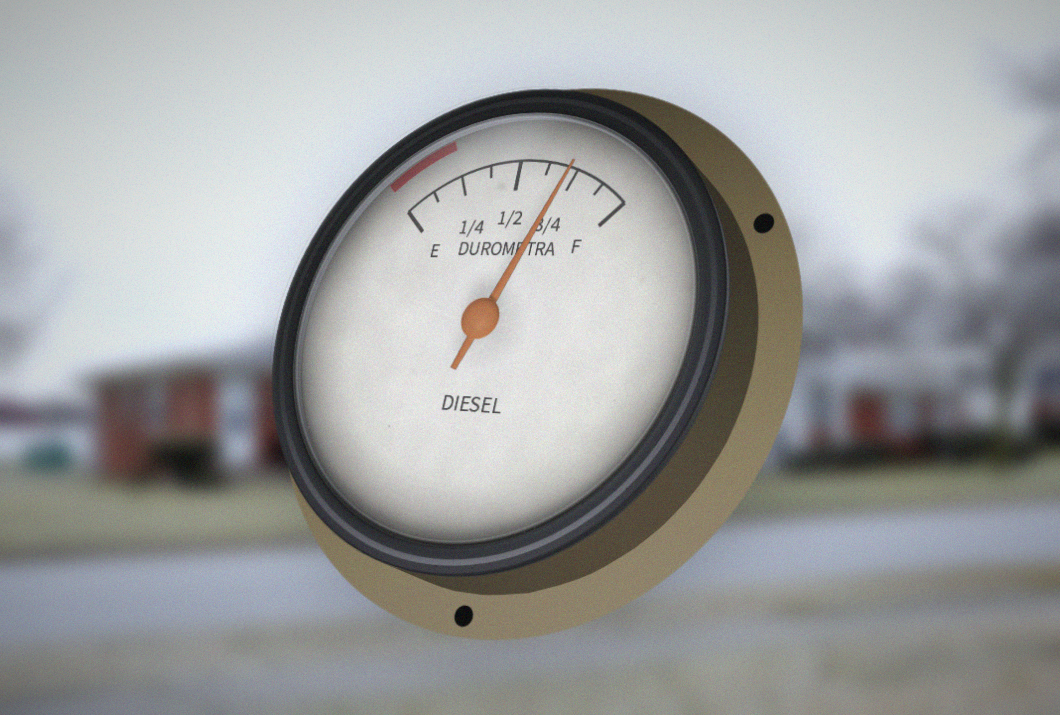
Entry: 0.75
